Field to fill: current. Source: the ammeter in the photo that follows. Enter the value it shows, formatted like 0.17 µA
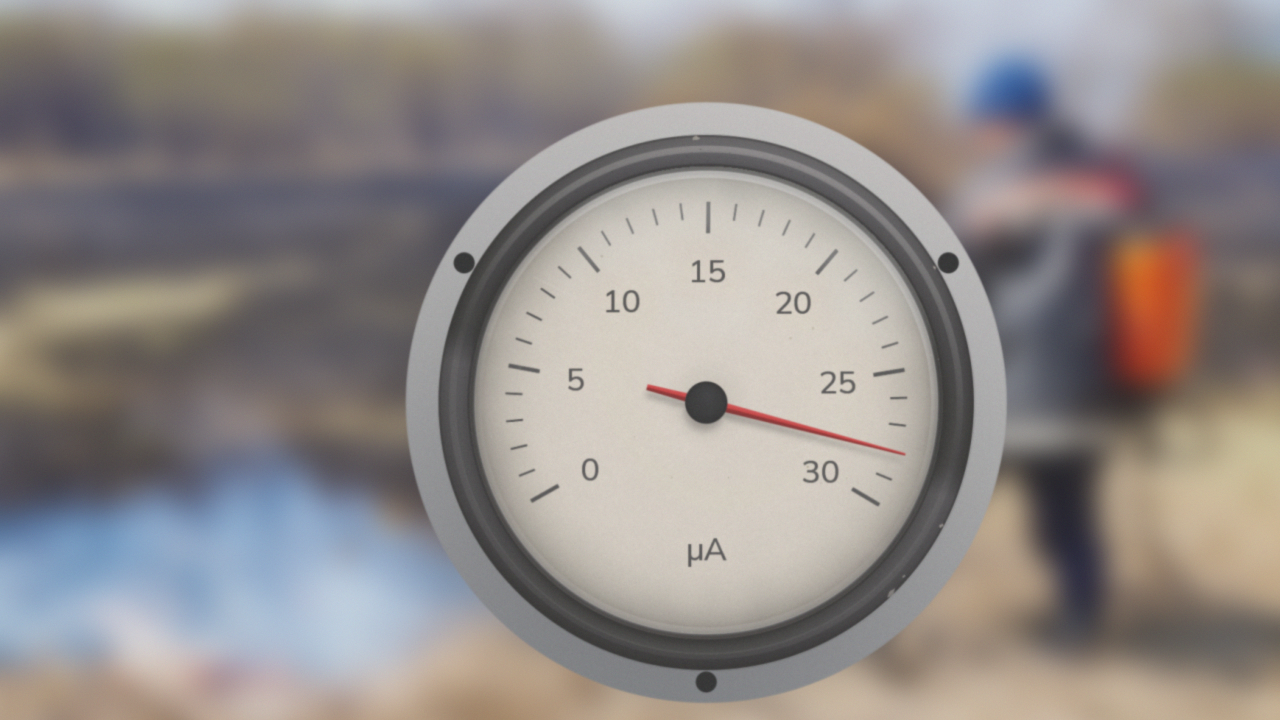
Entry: 28 µA
